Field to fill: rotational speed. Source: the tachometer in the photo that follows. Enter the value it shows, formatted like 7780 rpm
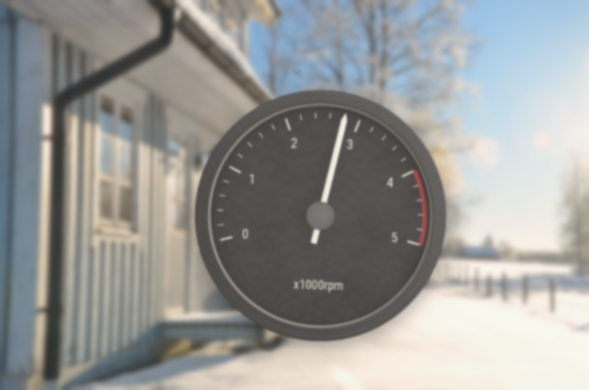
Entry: 2800 rpm
